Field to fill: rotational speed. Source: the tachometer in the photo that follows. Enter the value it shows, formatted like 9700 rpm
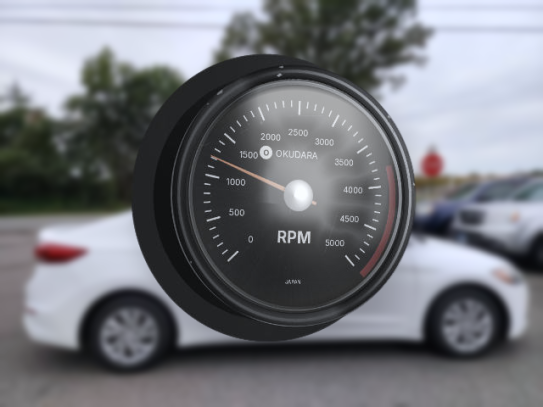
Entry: 1200 rpm
